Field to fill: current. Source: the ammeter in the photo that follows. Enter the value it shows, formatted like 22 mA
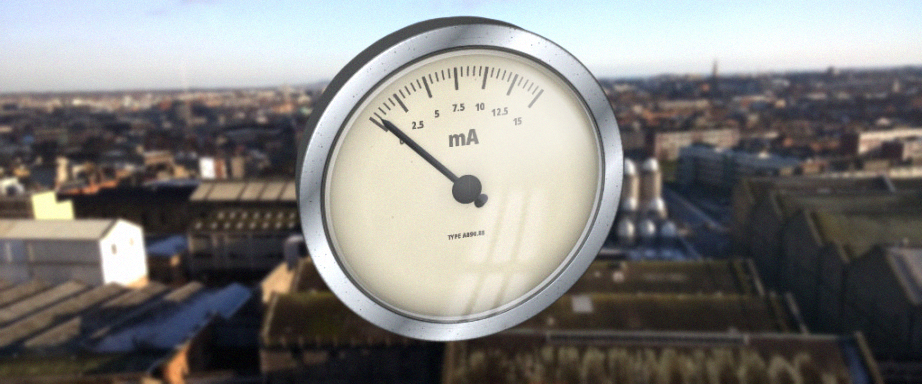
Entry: 0.5 mA
